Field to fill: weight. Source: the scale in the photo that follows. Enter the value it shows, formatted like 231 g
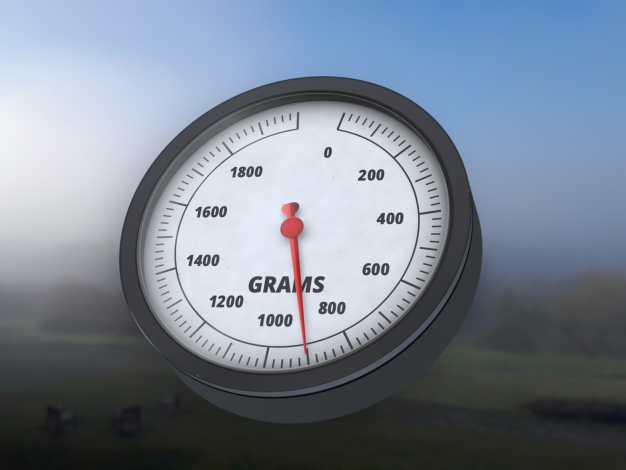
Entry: 900 g
